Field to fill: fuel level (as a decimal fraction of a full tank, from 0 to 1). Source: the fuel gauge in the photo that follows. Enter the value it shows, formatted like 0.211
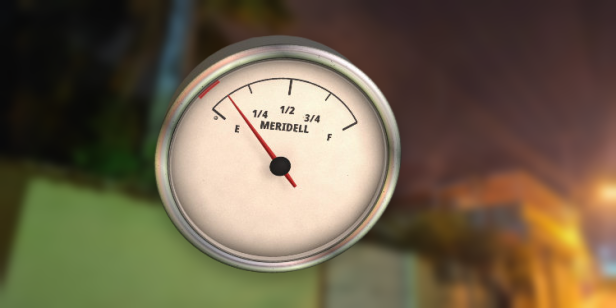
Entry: 0.125
